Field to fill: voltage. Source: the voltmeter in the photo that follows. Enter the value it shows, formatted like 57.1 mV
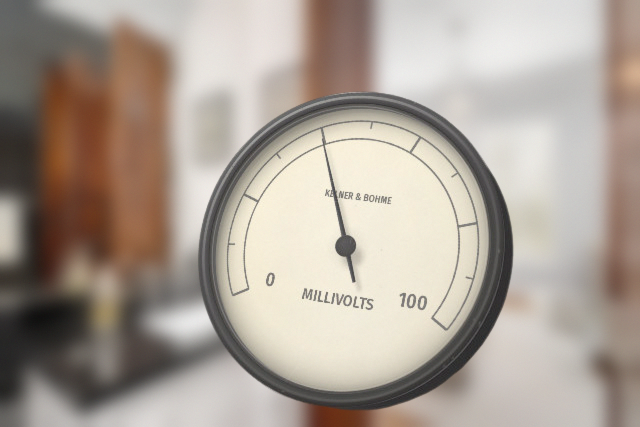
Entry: 40 mV
